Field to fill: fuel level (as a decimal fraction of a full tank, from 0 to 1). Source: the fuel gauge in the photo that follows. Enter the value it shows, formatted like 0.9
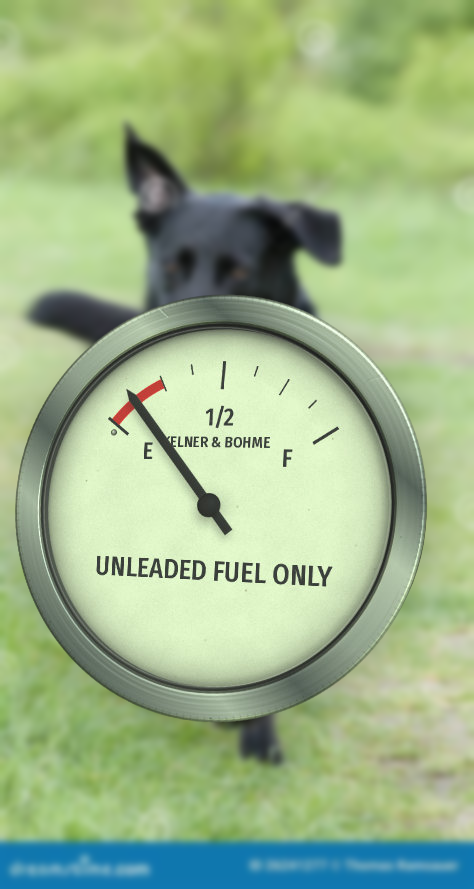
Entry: 0.125
